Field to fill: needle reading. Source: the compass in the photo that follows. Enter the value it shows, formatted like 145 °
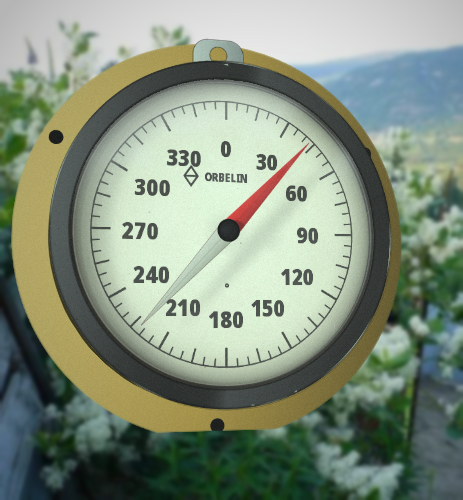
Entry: 42.5 °
